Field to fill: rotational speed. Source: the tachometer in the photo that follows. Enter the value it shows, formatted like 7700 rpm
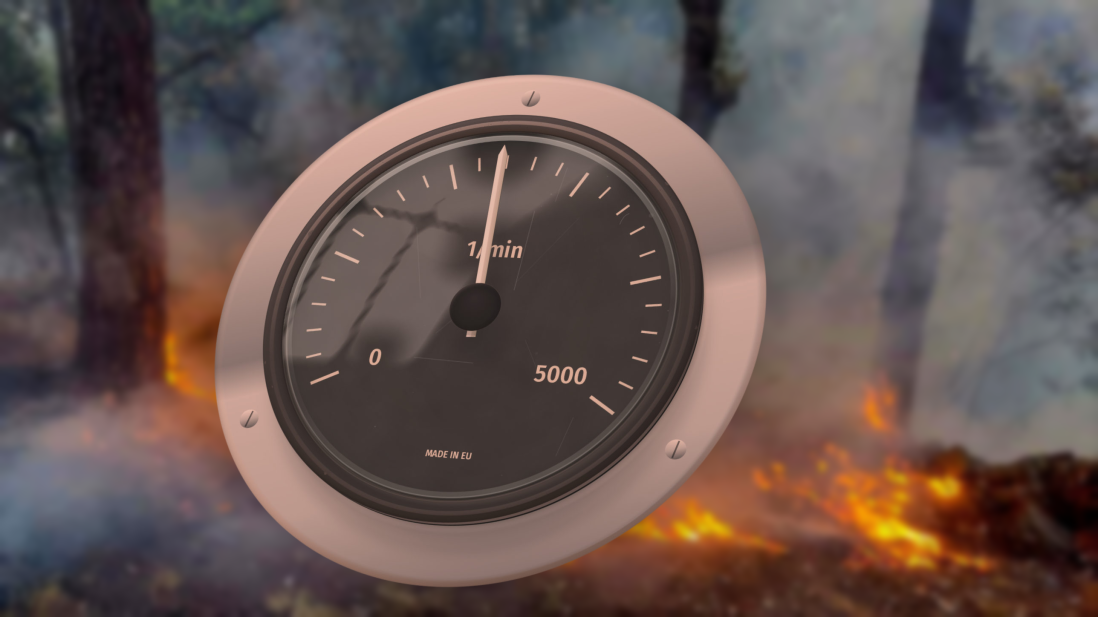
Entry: 2400 rpm
